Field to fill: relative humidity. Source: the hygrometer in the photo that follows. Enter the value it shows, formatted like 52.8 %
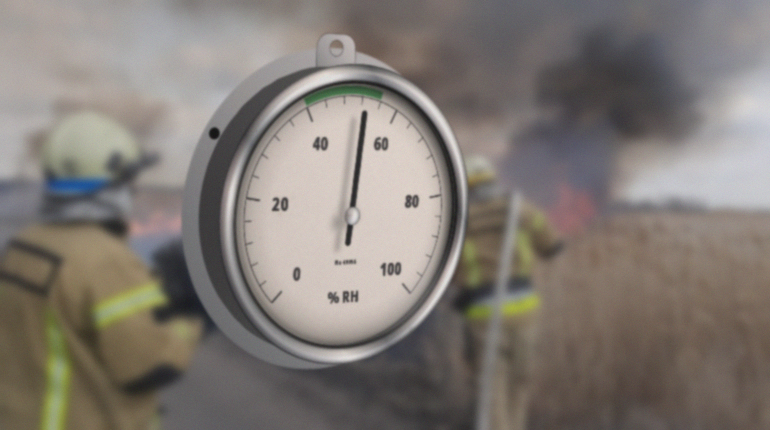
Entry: 52 %
